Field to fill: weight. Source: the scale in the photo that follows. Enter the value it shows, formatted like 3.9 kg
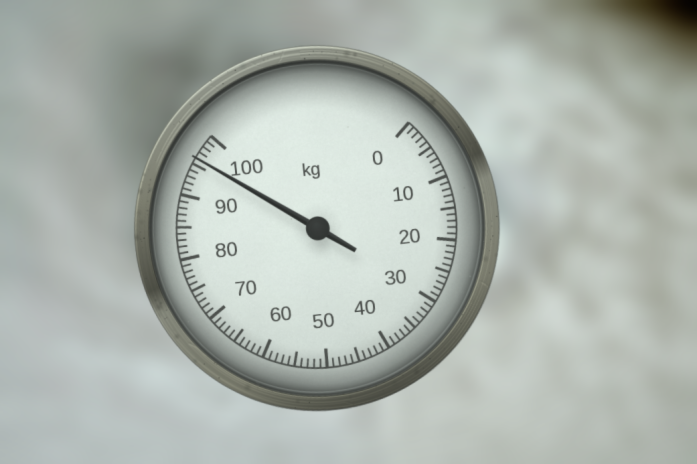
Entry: 96 kg
